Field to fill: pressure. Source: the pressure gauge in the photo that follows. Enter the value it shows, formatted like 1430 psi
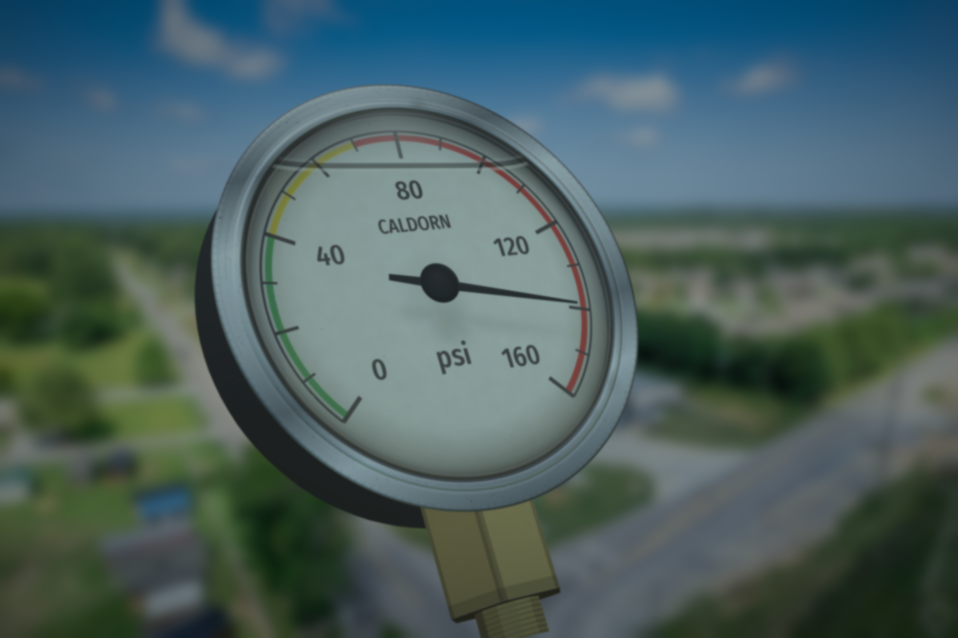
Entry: 140 psi
